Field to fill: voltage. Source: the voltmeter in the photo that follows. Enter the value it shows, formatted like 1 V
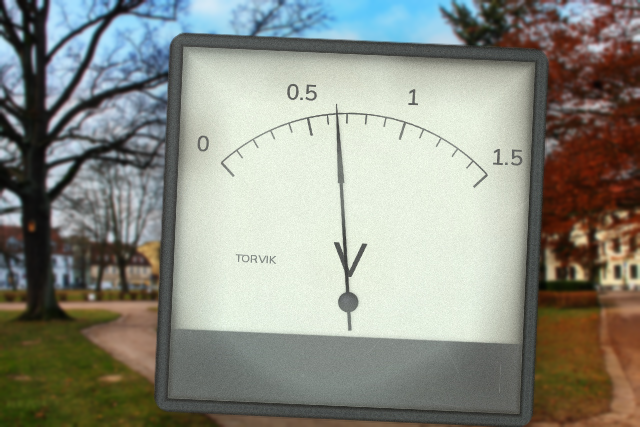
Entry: 0.65 V
